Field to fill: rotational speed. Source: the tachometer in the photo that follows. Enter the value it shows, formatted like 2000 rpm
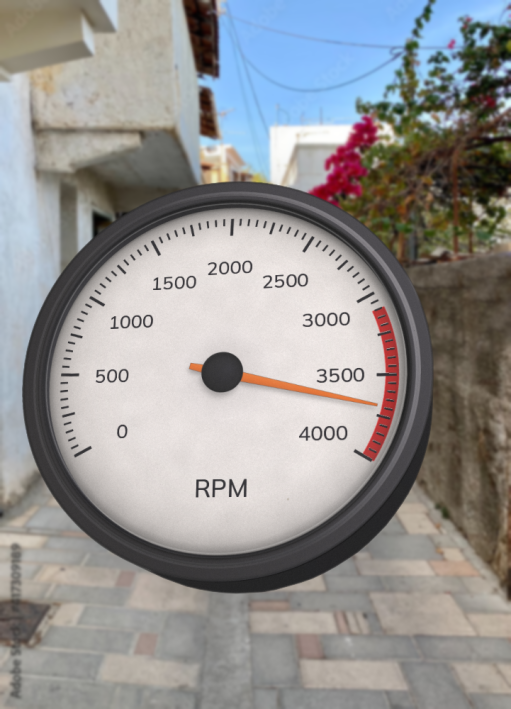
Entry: 3700 rpm
